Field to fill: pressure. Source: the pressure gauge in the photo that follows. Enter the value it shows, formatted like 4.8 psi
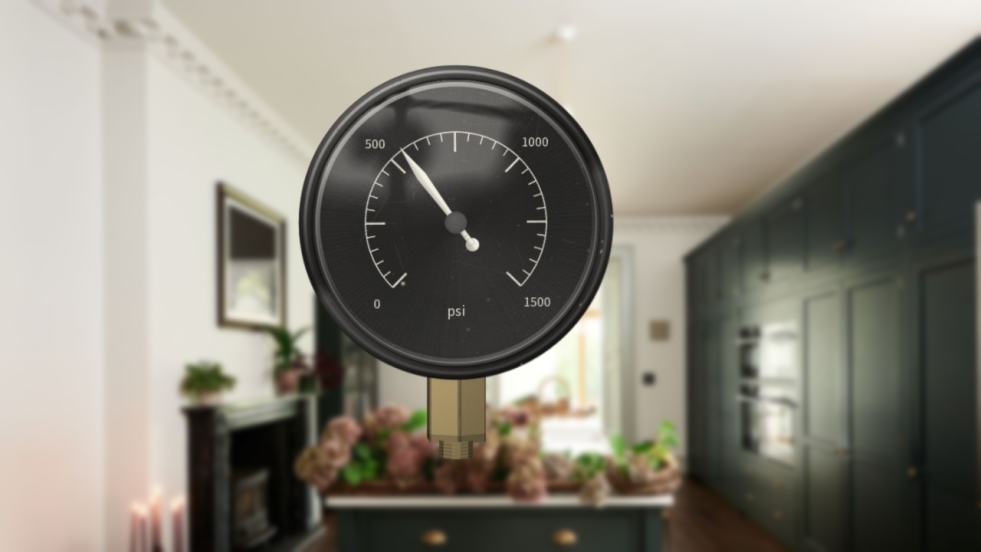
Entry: 550 psi
